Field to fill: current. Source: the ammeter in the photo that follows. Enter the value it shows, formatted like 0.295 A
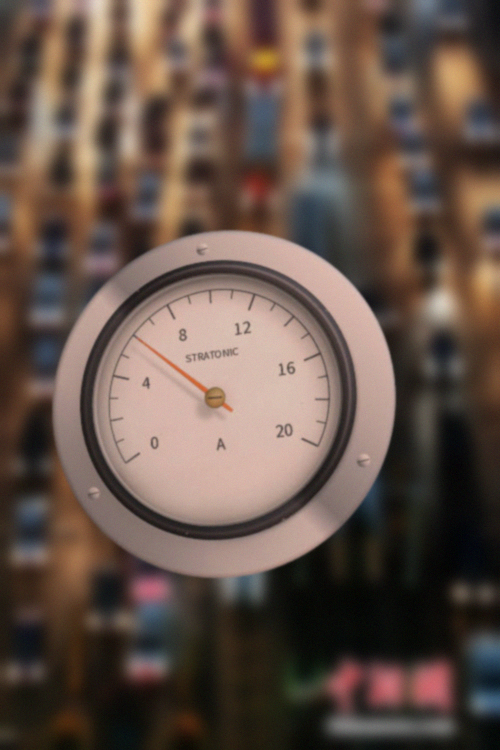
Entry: 6 A
